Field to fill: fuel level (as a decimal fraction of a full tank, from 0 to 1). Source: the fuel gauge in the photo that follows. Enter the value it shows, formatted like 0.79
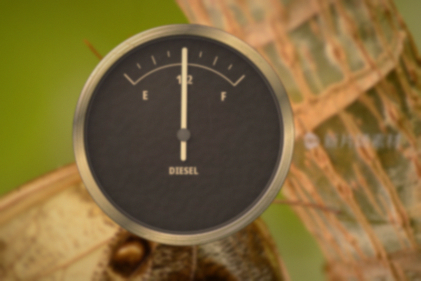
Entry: 0.5
